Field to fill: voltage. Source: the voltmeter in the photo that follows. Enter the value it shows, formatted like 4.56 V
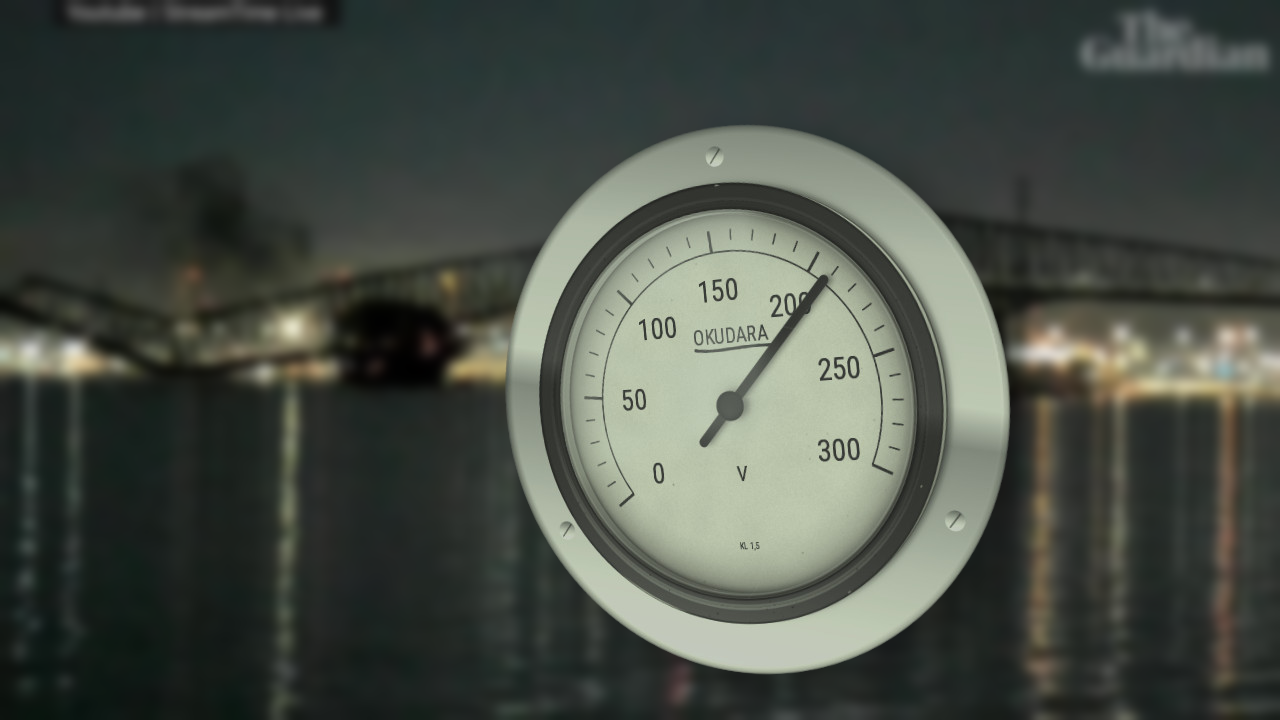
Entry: 210 V
